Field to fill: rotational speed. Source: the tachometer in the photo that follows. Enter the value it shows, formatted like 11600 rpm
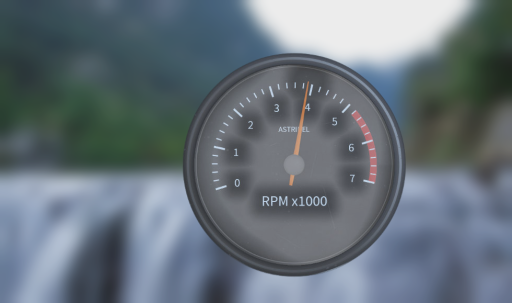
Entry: 3900 rpm
